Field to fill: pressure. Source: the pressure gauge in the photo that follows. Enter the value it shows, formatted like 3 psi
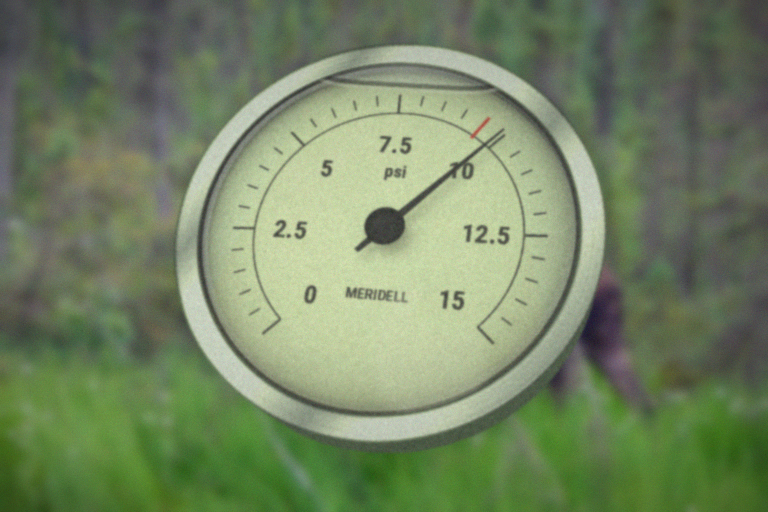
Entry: 10 psi
